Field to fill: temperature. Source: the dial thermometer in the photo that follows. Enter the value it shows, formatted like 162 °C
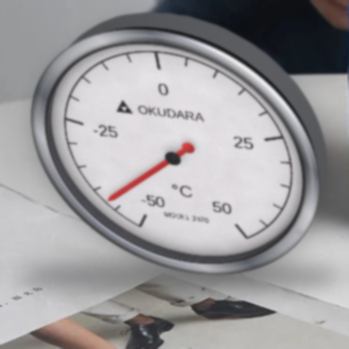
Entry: -42.5 °C
